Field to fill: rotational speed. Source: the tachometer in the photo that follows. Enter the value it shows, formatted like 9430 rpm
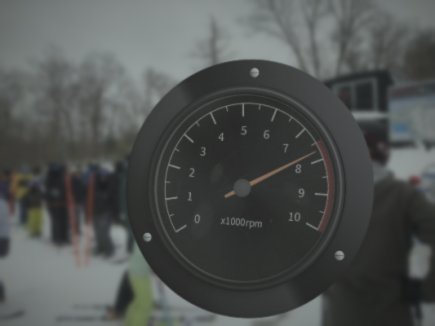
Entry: 7750 rpm
